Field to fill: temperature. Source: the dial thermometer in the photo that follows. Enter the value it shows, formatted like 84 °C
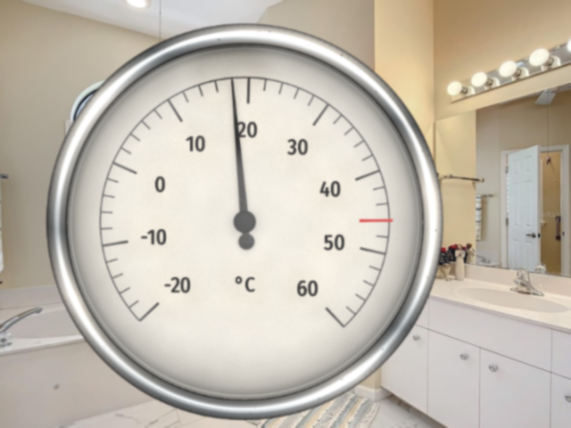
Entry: 18 °C
